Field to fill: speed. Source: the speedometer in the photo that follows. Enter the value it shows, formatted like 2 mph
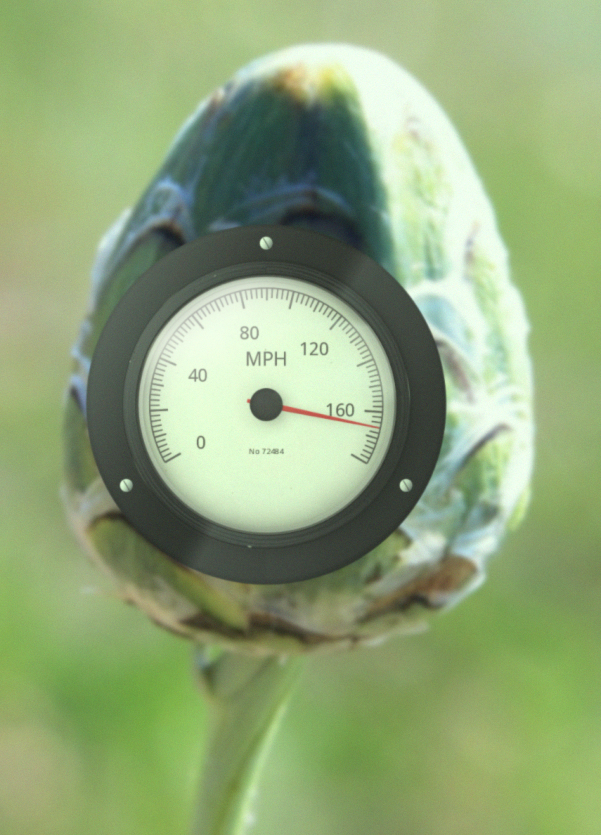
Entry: 166 mph
